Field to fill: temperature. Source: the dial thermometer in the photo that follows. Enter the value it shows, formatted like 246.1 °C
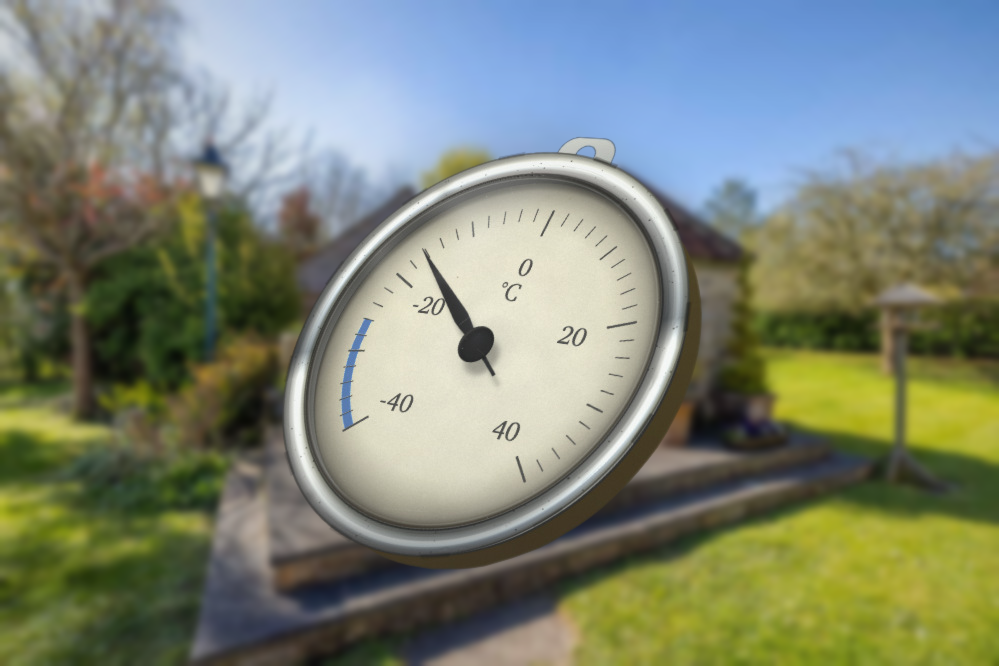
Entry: -16 °C
